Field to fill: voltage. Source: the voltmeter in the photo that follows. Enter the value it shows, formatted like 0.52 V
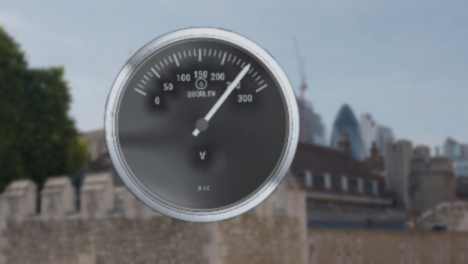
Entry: 250 V
